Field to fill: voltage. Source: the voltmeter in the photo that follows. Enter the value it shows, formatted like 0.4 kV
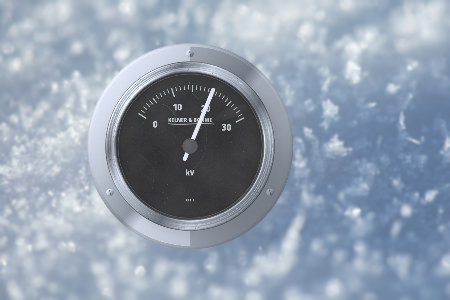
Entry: 20 kV
